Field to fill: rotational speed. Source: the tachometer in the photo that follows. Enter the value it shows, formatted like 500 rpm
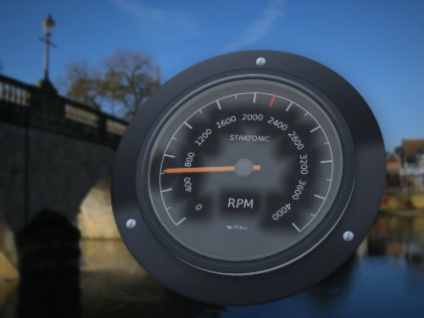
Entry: 600 rpm
